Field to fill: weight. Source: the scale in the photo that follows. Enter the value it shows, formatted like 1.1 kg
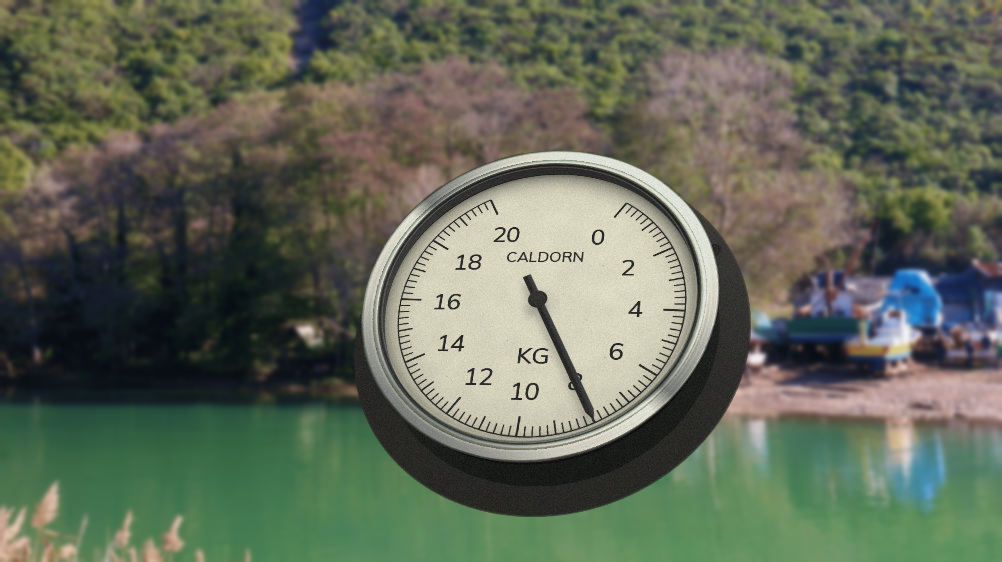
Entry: 8 kg
